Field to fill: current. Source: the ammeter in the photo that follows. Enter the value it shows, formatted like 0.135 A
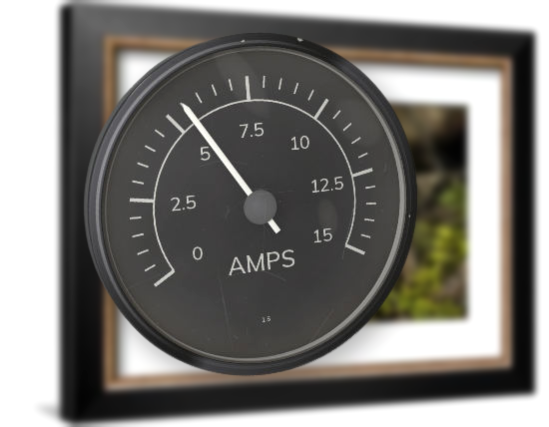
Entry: 5.5 A
